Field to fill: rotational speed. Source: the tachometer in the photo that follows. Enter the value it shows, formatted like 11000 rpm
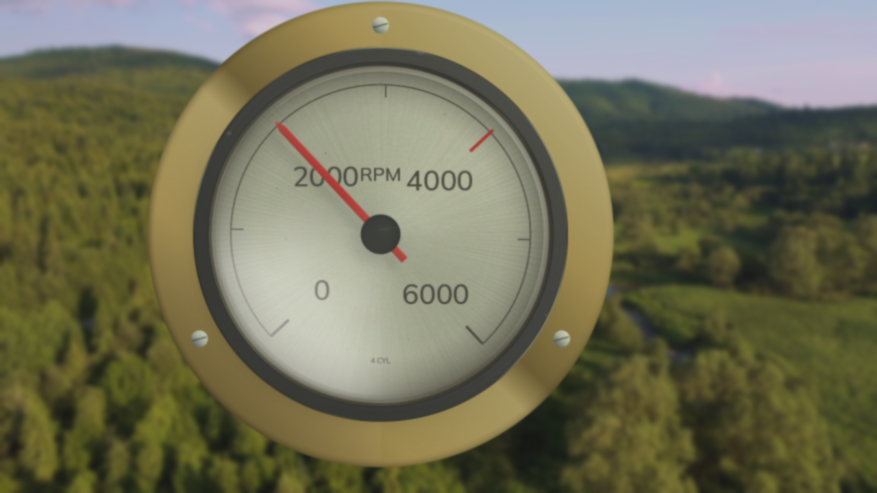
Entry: 2000 rpm
